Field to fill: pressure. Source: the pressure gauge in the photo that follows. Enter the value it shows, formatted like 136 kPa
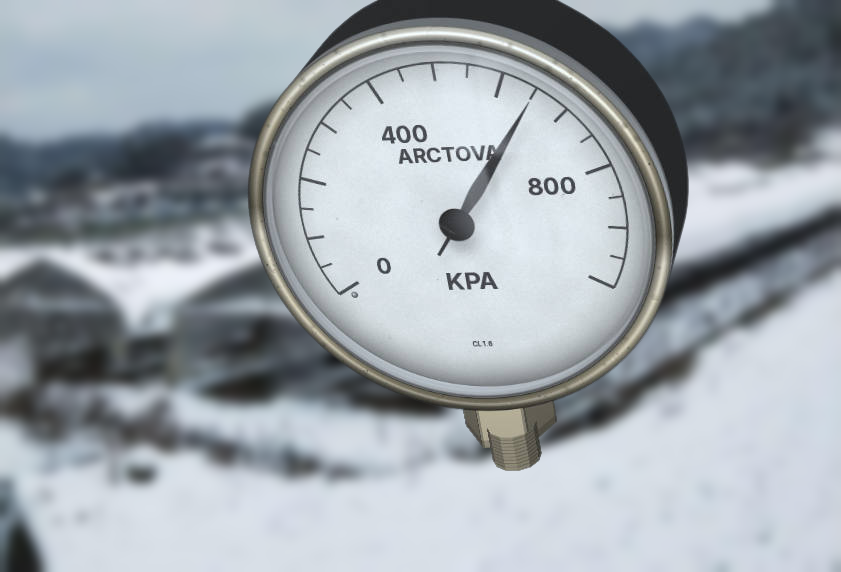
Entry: 650 kPa
